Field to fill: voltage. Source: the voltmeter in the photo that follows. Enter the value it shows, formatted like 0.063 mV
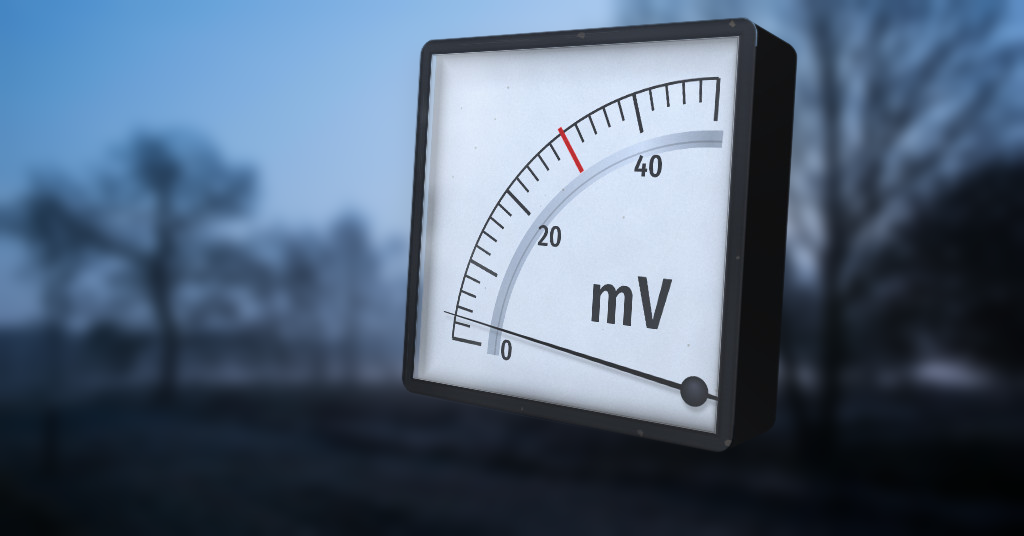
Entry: 3 mV
